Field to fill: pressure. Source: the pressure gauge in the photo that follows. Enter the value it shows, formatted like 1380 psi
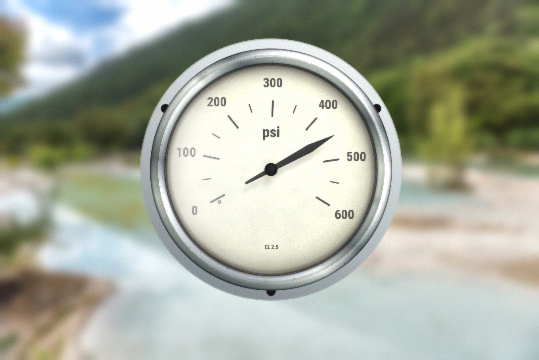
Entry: 450 psi
